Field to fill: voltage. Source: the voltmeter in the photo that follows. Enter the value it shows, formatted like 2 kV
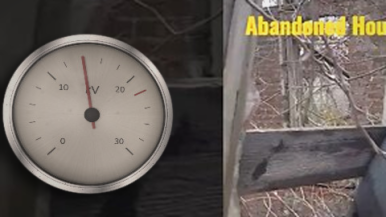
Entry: 14 kV
